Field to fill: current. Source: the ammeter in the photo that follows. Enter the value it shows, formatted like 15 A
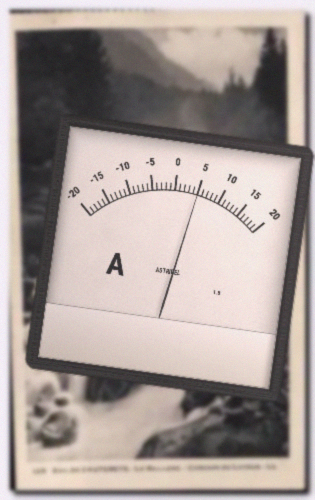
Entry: 5 A
